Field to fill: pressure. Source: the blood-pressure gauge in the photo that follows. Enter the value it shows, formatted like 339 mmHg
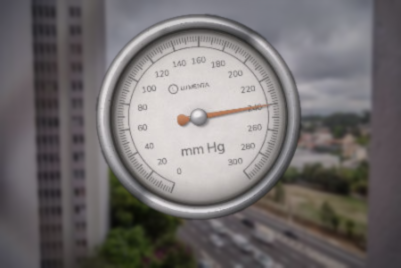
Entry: 240 mmHg
